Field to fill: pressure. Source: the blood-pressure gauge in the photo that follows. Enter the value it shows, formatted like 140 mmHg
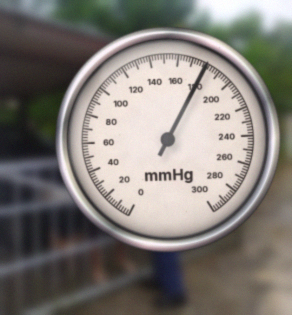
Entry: 180 mmHg
